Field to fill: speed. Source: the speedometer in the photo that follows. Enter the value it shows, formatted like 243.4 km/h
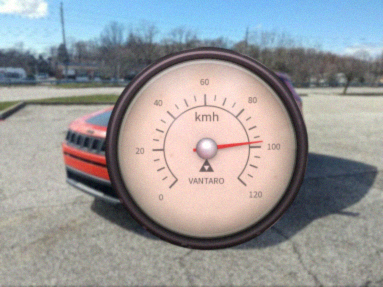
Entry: 97.5 km/h
